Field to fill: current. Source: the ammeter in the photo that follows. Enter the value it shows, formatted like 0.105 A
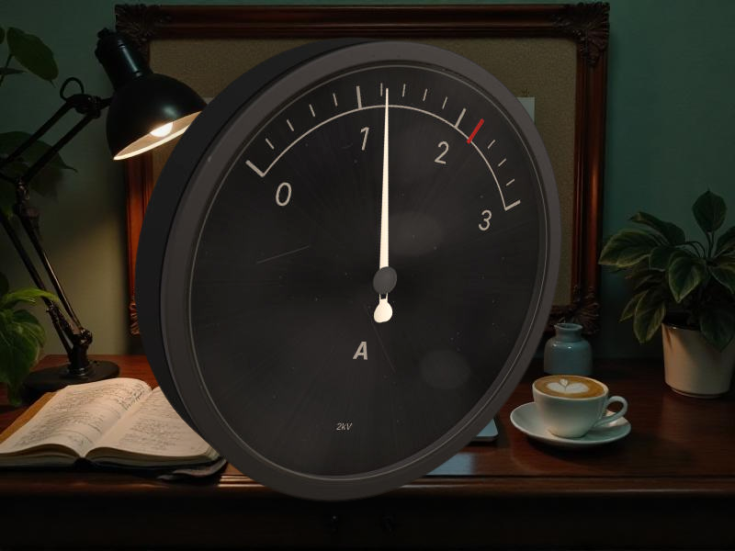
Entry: 1.2 A
